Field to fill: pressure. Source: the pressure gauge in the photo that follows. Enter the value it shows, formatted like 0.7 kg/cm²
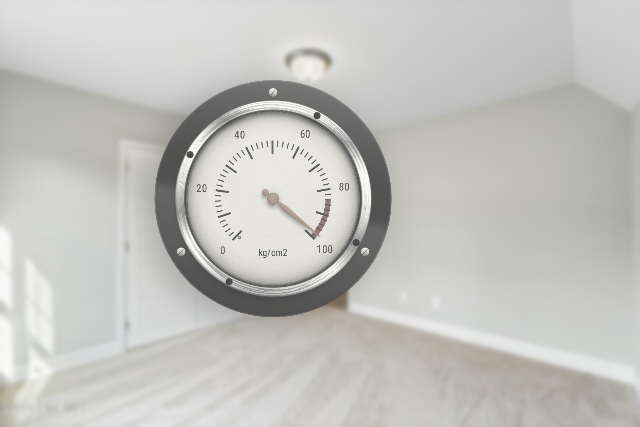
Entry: 98 kg/cm²
